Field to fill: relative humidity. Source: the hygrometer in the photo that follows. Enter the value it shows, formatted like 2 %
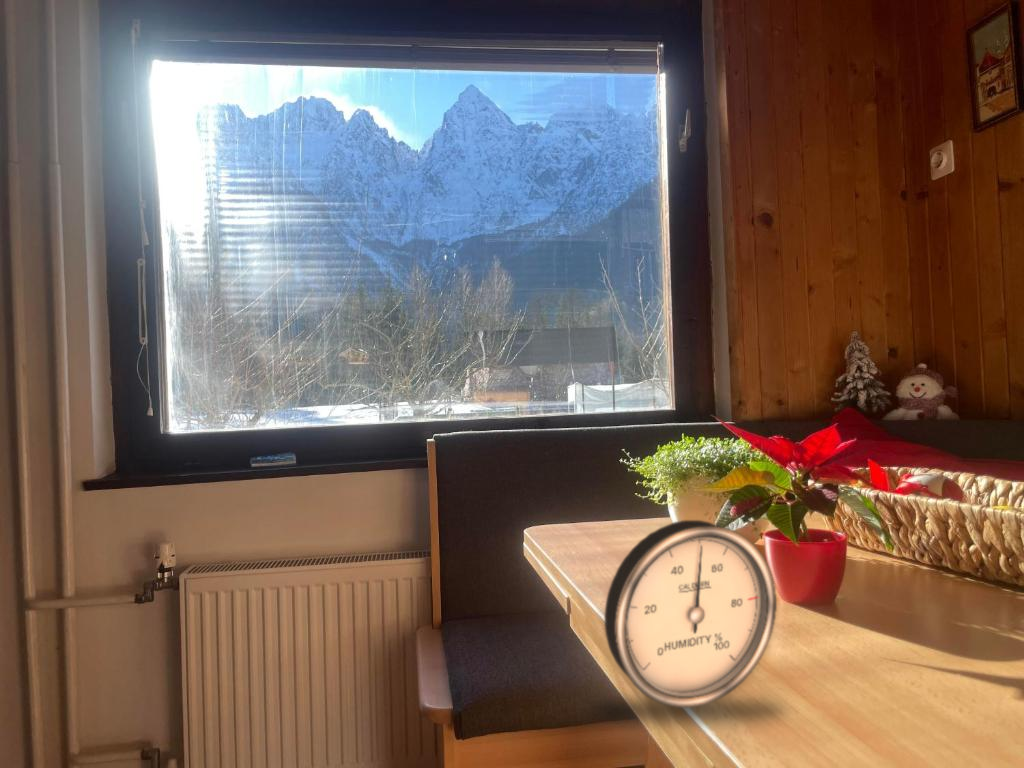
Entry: 50 %
